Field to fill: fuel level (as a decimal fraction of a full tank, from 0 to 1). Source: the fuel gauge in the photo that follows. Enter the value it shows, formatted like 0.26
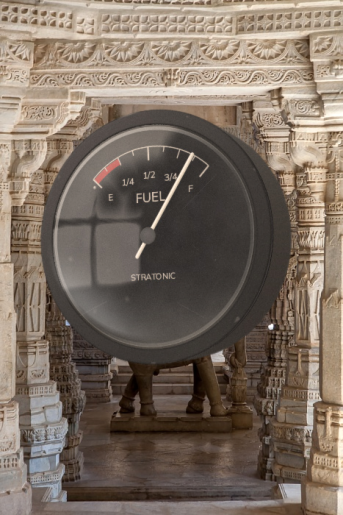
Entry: 0.875
